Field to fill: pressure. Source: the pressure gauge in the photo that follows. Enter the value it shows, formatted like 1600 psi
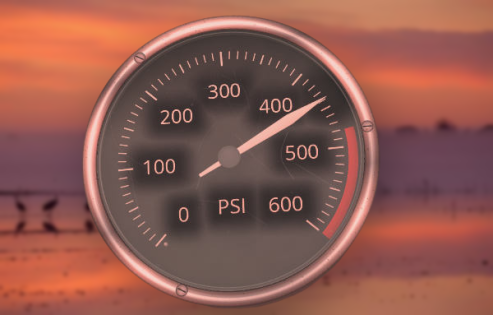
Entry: 440 psi
